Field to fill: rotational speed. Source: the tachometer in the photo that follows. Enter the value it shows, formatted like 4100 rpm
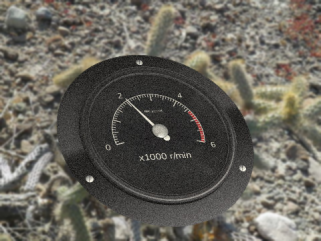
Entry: 2000 rpm
